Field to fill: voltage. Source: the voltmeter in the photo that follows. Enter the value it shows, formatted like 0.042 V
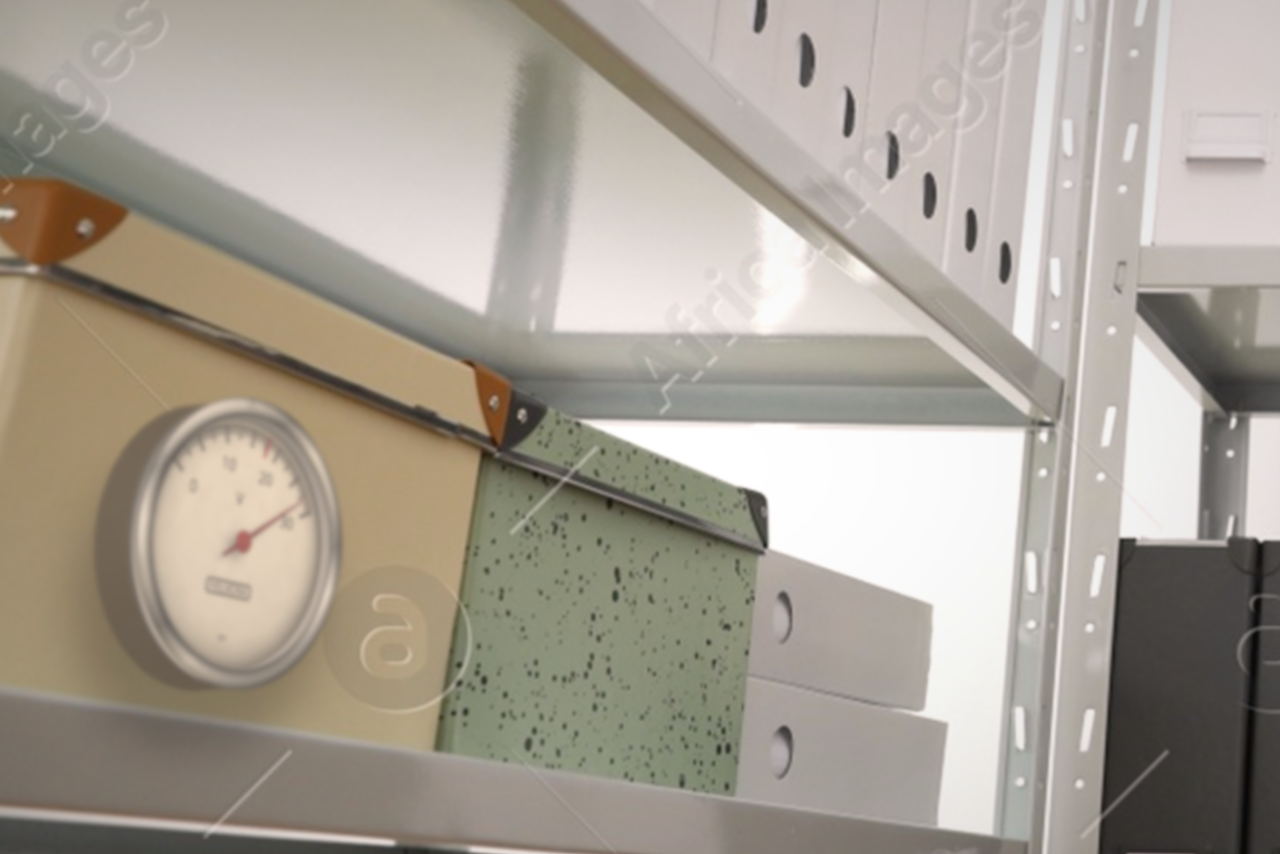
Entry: 27.5 V
